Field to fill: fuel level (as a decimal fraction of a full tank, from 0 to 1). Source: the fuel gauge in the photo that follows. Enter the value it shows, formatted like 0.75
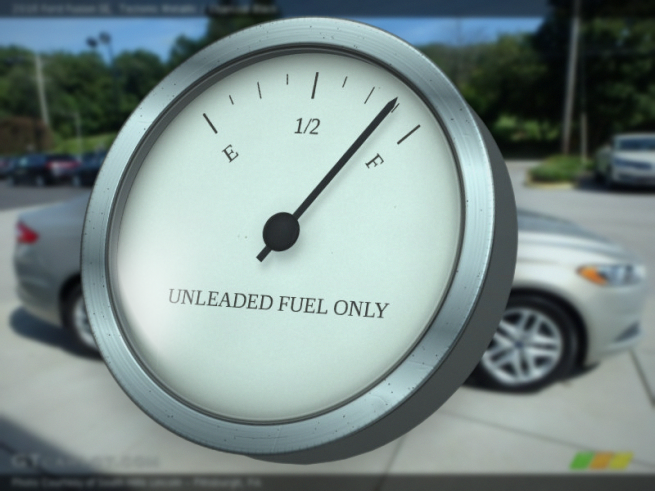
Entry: 0.875
